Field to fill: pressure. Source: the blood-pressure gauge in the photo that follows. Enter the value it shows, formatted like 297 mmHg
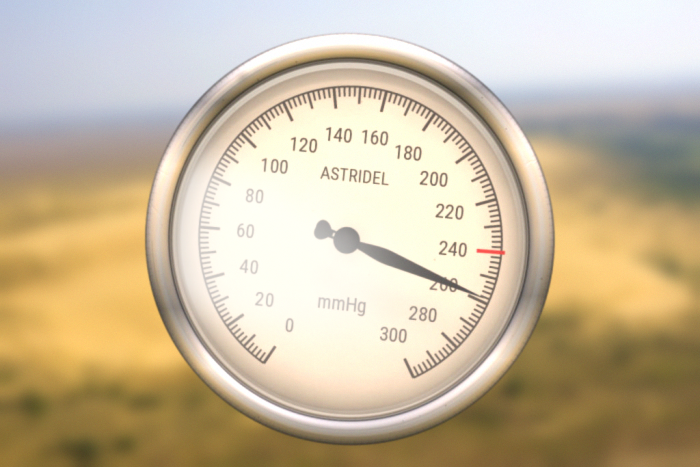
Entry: 258 mmHg
